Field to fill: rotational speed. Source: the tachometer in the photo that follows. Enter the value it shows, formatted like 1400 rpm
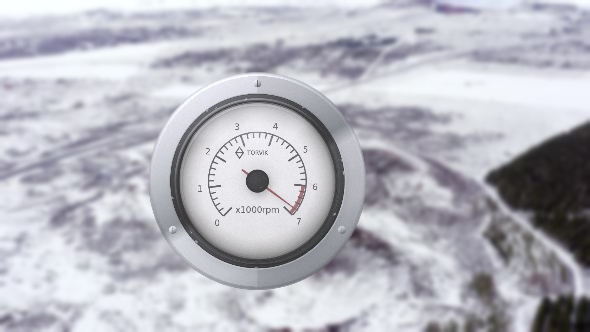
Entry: 6800 rpm
